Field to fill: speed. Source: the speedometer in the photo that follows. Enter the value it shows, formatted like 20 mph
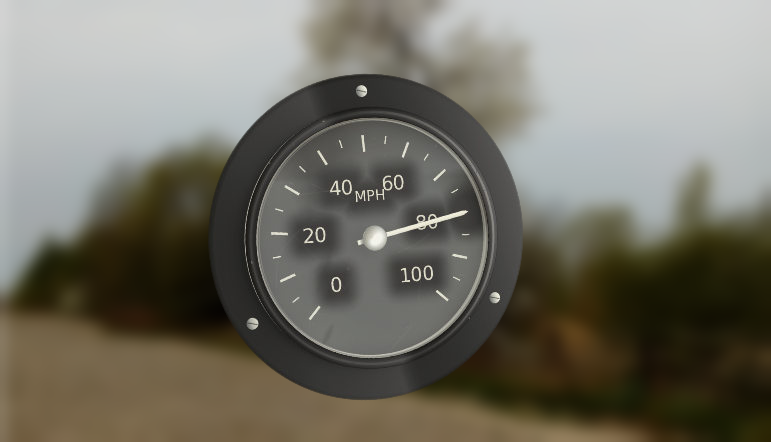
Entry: 80 mph
